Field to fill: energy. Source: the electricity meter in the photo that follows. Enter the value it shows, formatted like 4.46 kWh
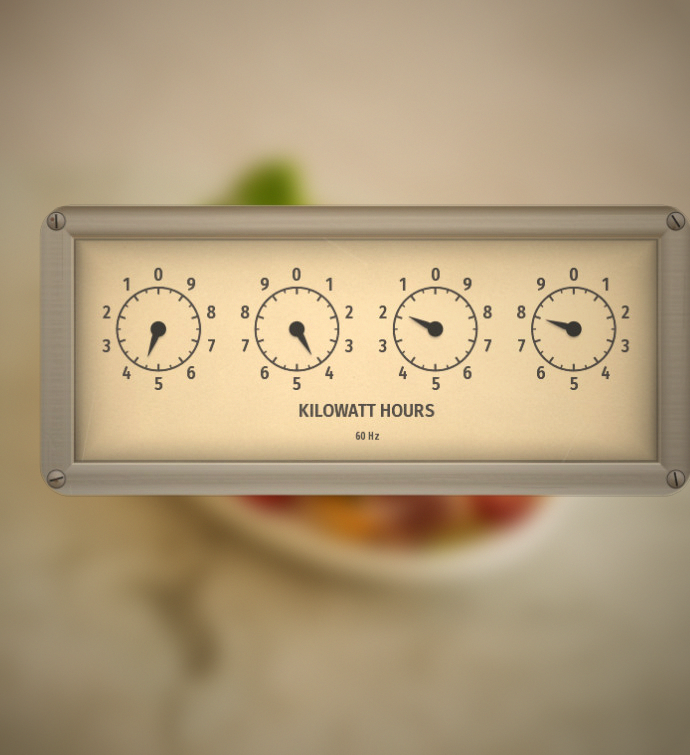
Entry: 4418 kWh
